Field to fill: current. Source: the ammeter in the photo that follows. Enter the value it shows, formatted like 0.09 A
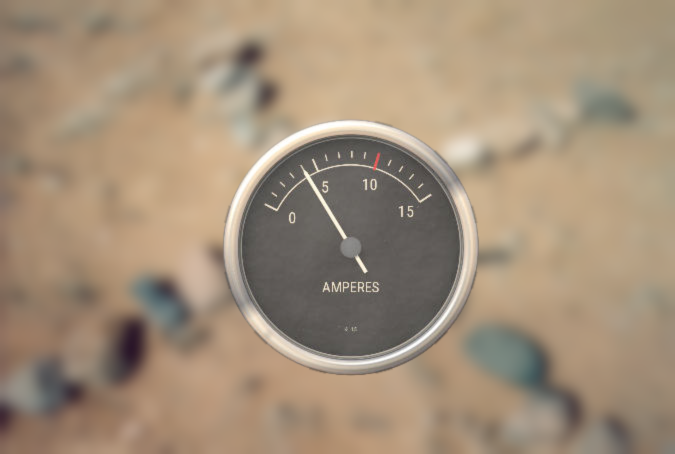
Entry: 4 A
